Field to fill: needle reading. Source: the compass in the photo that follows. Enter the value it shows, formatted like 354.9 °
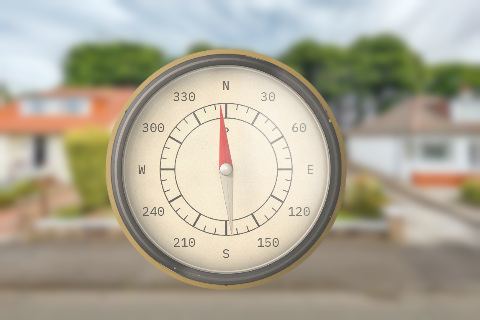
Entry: 355 °
